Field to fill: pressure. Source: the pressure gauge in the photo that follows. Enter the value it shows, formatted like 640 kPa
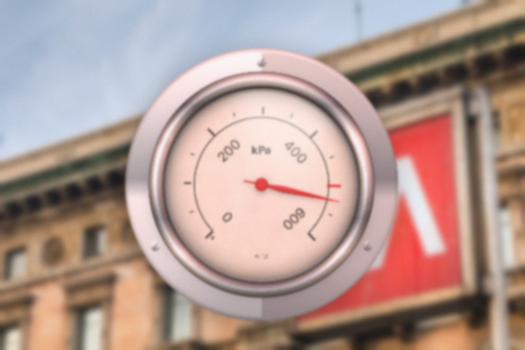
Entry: 525 kPa
